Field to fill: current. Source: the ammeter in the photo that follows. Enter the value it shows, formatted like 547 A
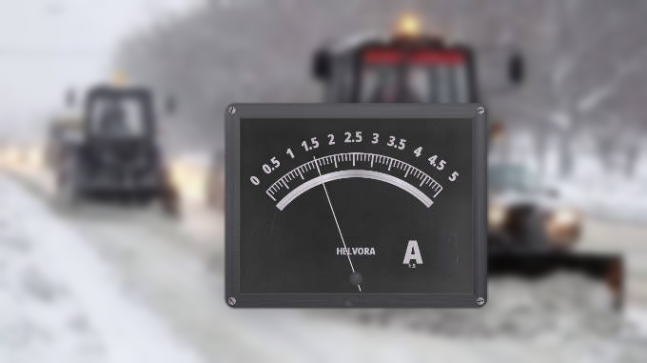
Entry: 1.5 A
